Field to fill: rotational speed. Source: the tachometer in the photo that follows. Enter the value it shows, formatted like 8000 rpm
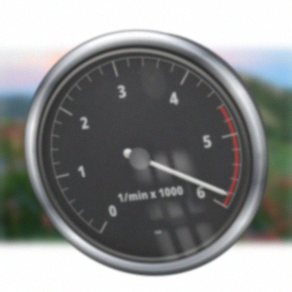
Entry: 5800 rpm
